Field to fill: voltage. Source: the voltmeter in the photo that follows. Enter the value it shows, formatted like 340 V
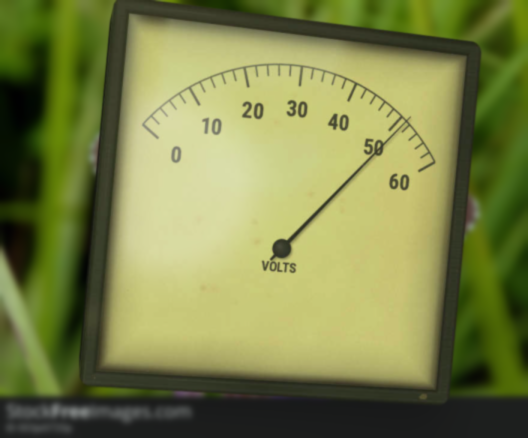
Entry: 51 V
